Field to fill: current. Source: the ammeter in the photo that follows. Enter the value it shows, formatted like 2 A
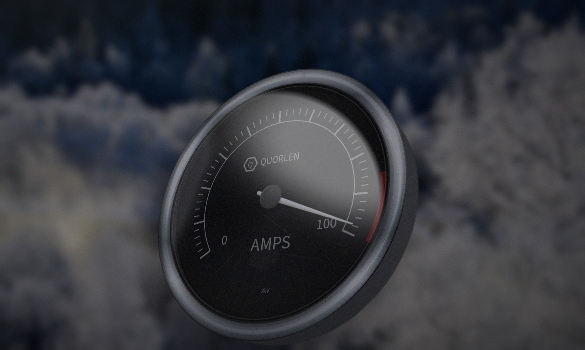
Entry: 98 A
